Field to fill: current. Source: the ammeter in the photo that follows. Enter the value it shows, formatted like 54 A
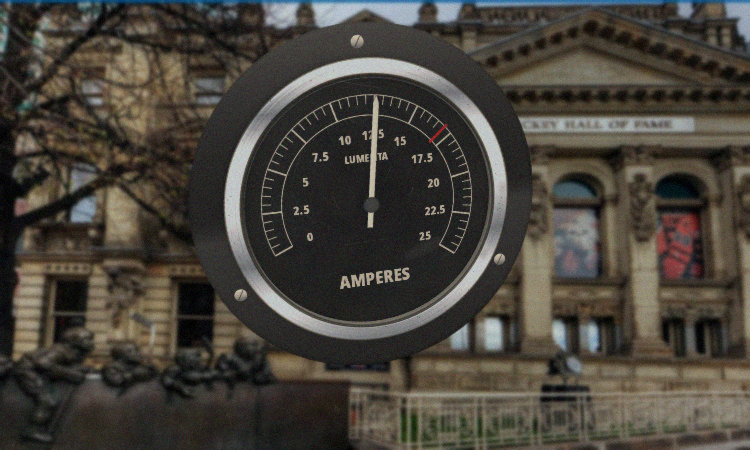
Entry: 12.5 A
